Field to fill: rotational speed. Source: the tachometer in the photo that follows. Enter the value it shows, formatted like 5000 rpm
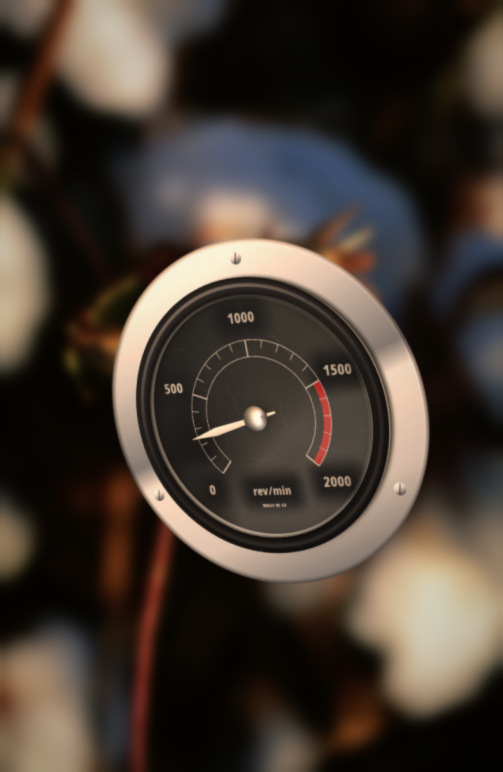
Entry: 250 rpm
